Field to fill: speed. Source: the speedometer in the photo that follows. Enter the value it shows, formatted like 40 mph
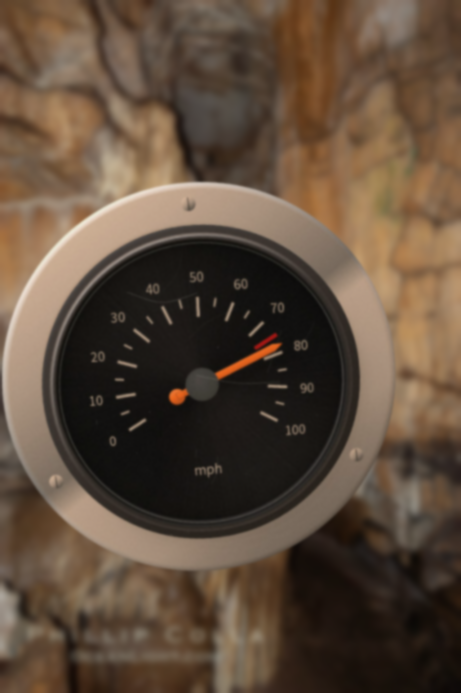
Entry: 77.5 mph
